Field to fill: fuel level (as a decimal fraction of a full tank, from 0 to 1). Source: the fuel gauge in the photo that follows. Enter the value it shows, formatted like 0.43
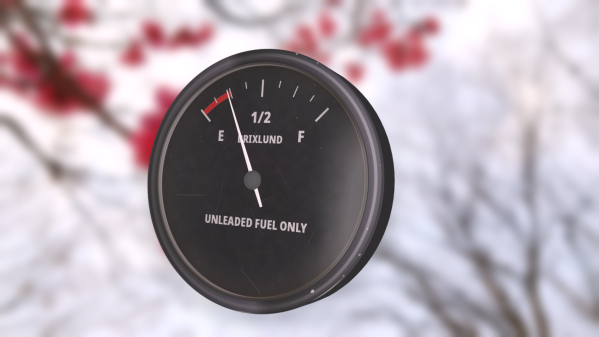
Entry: 0.25
